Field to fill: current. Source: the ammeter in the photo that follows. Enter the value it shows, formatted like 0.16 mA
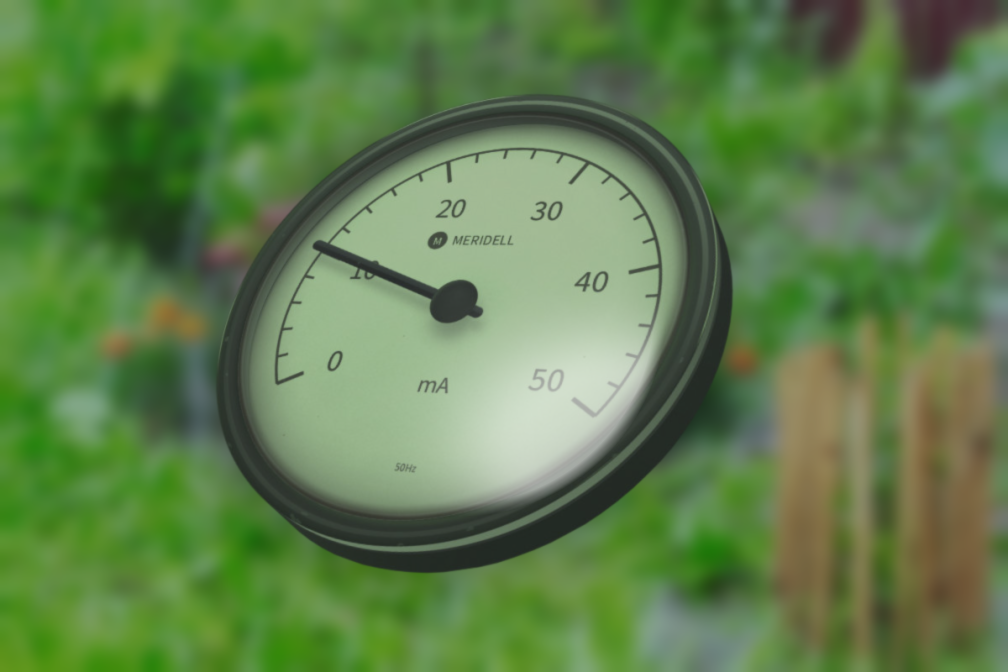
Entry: 10 mA
